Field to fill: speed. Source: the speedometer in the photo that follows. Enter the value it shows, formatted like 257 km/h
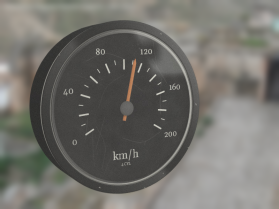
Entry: 110 km/h
